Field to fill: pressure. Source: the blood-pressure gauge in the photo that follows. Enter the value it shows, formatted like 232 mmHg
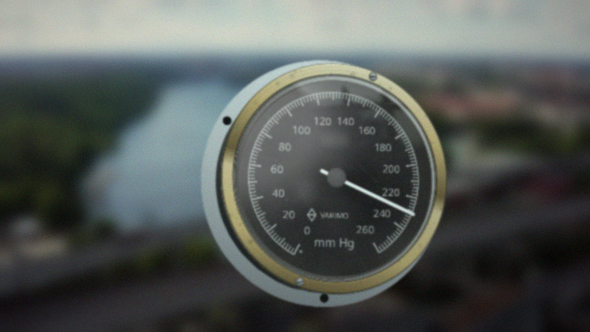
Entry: 230 mmHg
